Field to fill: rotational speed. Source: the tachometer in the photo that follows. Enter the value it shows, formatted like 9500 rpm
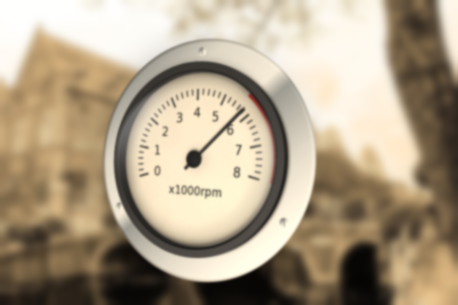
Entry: 5800 rpm
